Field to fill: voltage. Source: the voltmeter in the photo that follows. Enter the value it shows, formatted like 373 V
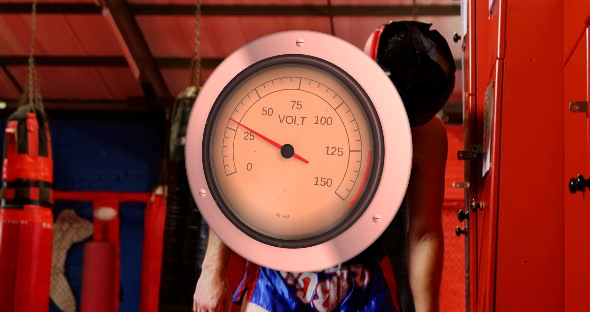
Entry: 30 V
